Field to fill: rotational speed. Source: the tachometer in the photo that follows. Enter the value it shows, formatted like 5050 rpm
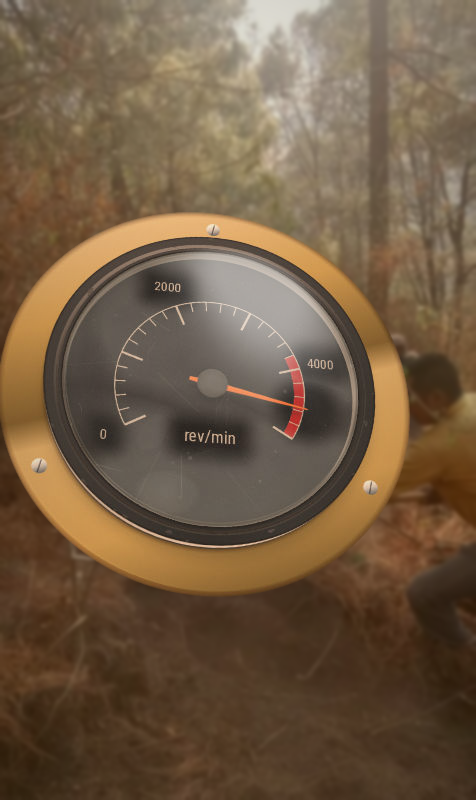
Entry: 4600 rpm
